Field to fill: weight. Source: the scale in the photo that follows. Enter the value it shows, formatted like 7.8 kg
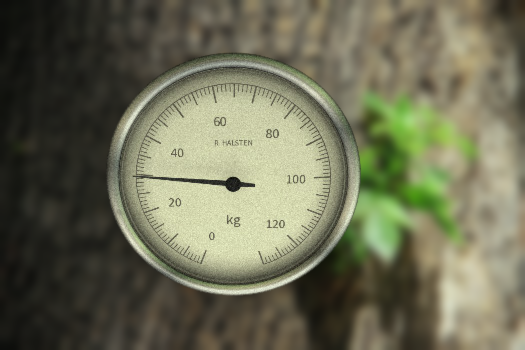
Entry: 30 kg
